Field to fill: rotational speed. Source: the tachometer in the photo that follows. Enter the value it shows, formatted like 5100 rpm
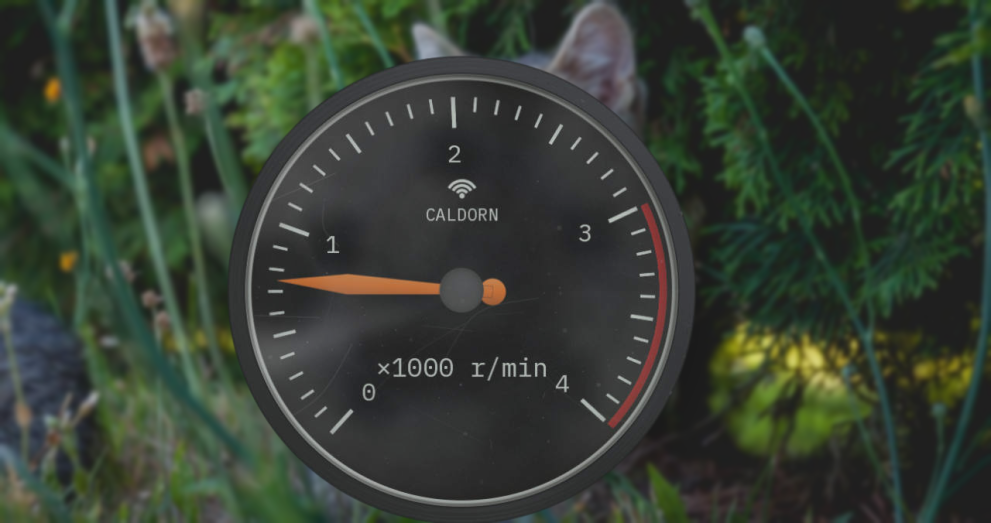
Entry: 750 rpm
